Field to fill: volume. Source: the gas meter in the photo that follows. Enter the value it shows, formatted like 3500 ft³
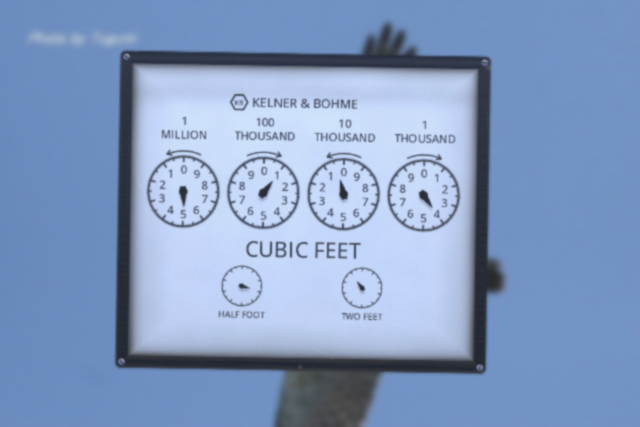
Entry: 510400 ft³
